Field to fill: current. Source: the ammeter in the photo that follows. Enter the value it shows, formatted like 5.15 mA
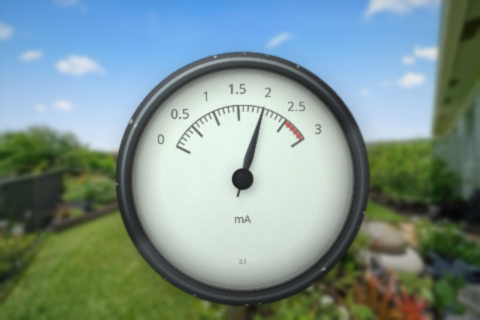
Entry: 2 mA
